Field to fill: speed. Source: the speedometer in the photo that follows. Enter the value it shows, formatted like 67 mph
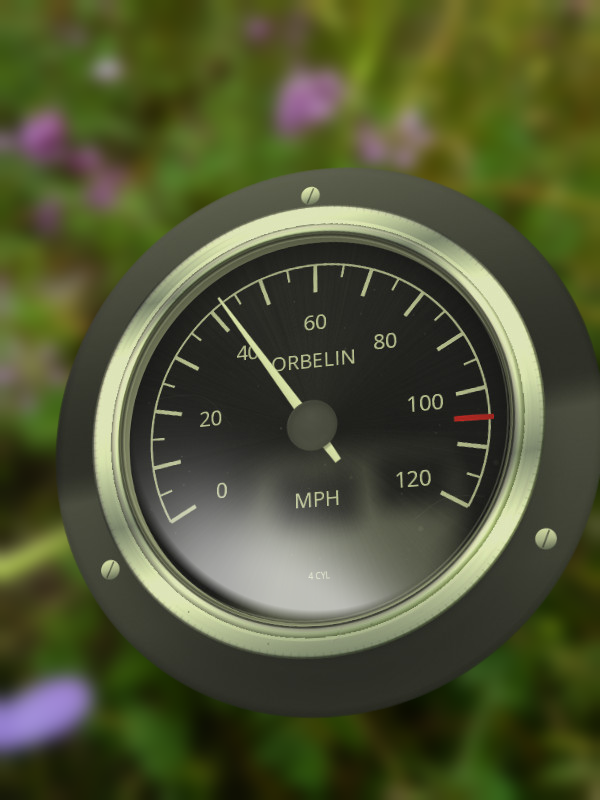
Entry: 42.5 mph
